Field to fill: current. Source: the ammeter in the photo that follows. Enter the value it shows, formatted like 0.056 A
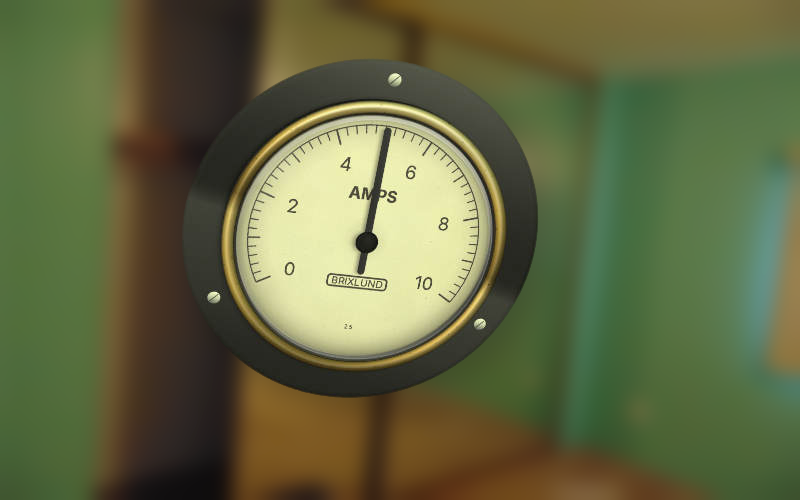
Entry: 5 A
